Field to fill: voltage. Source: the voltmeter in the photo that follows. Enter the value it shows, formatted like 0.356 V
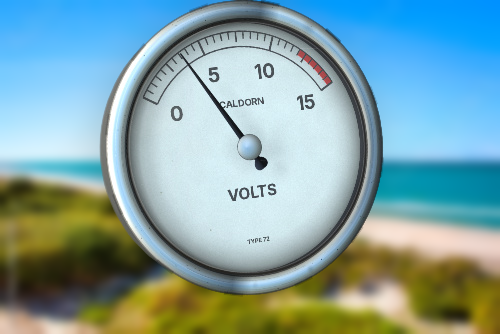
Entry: 3.5 V
